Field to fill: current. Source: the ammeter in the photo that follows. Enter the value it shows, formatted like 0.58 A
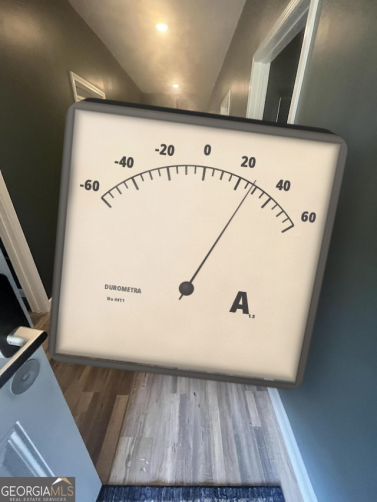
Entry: 27.5 A
